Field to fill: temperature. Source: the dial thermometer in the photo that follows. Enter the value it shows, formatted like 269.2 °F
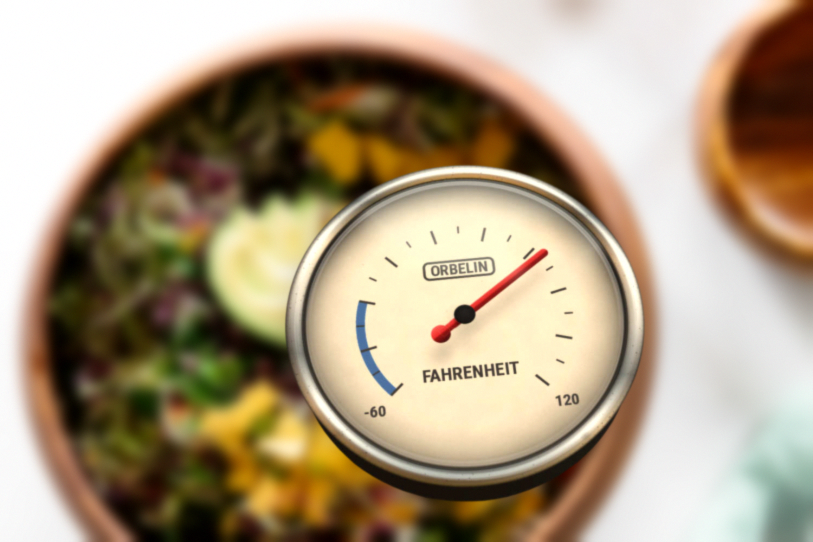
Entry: 65 °F
